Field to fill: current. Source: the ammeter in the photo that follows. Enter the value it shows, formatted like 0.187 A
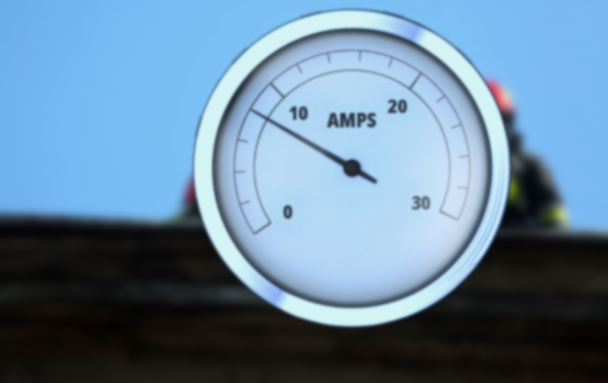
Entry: 8 A
